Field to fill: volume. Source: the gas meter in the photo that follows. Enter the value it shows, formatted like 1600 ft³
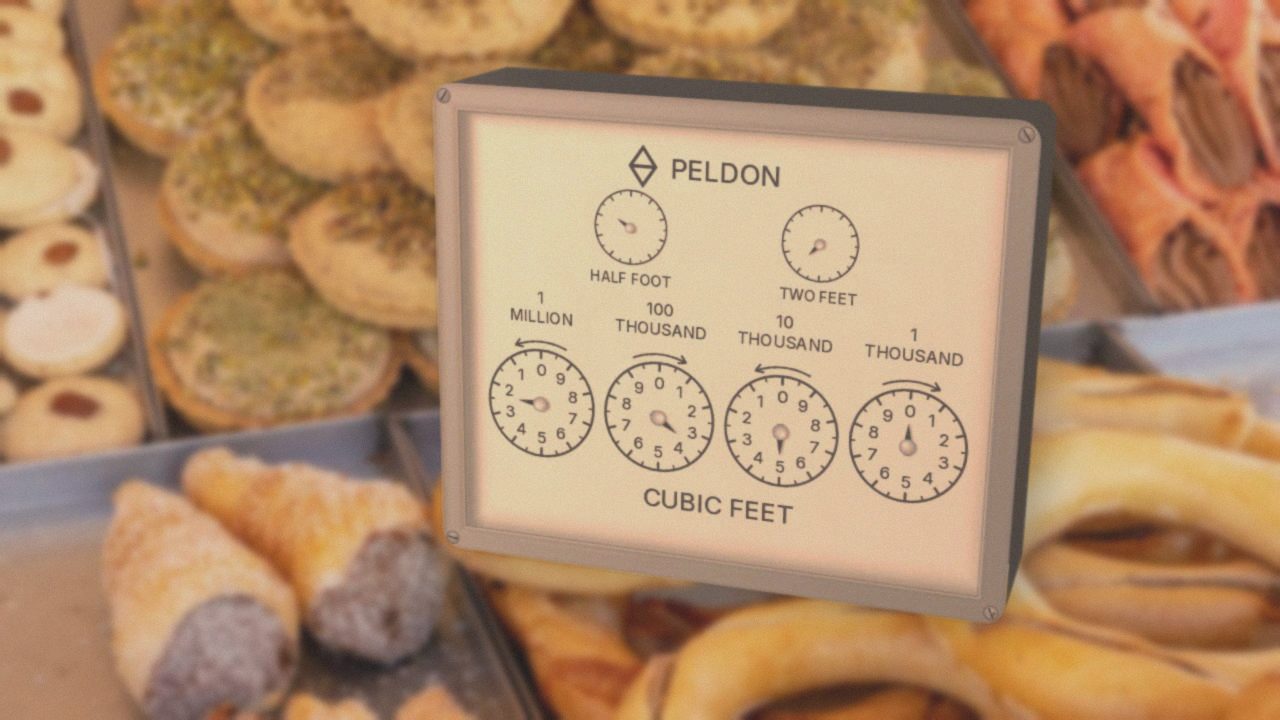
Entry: 235000 ft³
